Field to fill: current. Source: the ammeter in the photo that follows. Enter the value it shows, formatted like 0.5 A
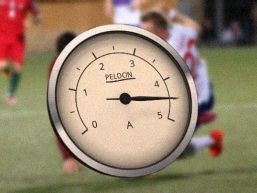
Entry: 4.5 A
